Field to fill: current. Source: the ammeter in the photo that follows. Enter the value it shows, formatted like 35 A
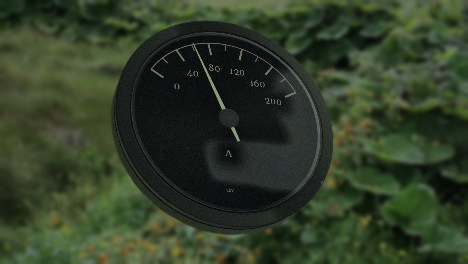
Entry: 60 A
